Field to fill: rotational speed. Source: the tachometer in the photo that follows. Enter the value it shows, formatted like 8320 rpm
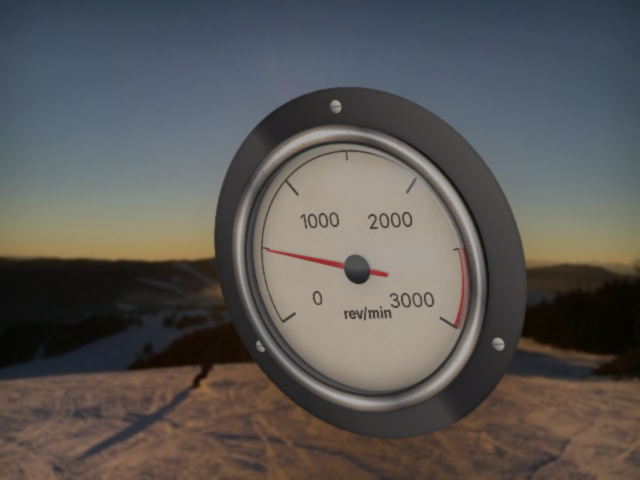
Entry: 500 rpm
